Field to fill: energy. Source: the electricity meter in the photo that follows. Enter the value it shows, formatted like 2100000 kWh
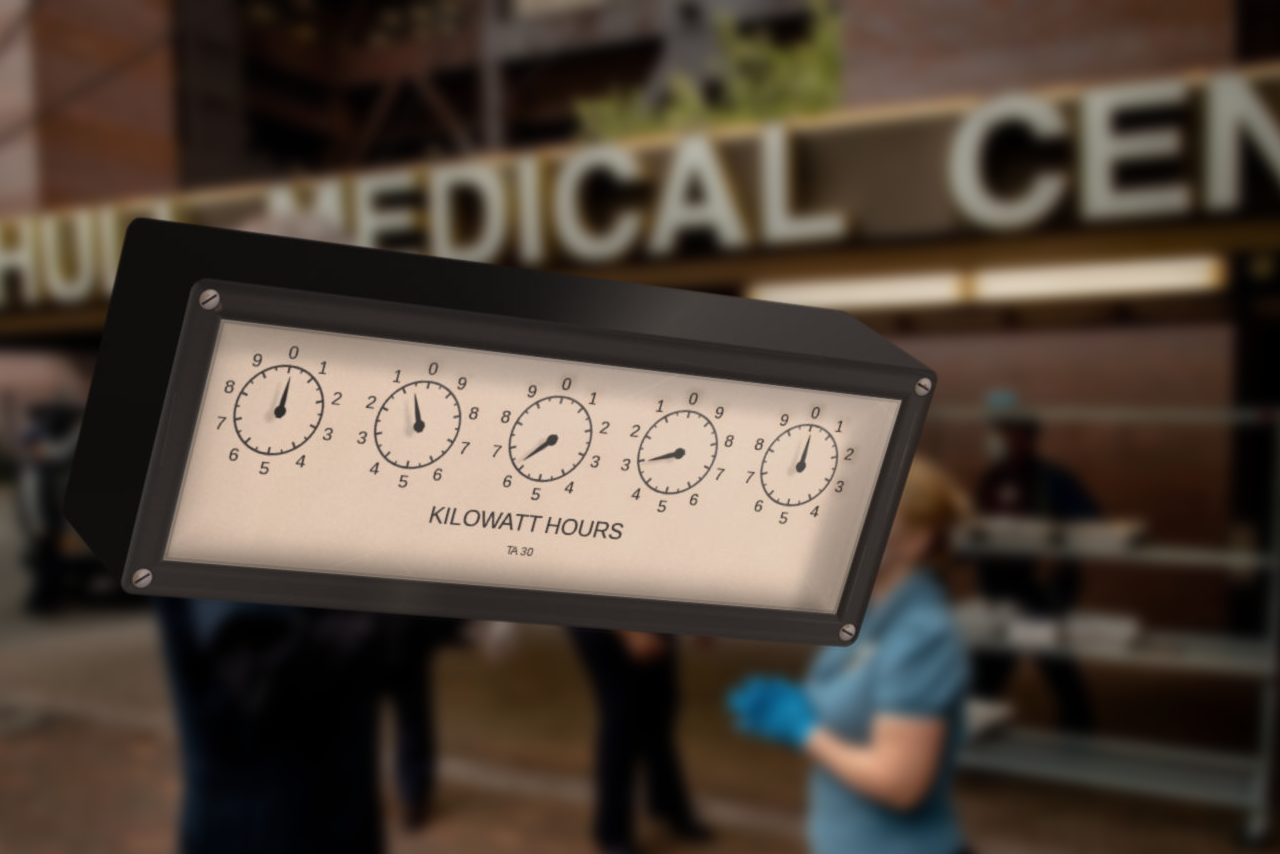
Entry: 630 kWh
